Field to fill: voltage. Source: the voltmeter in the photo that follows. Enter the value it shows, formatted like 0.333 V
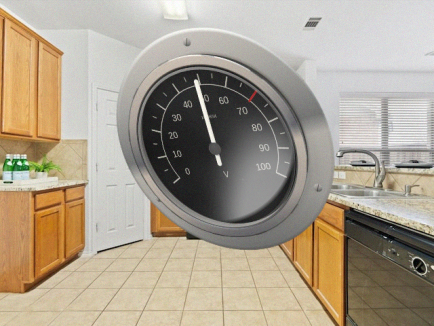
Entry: 50 V
